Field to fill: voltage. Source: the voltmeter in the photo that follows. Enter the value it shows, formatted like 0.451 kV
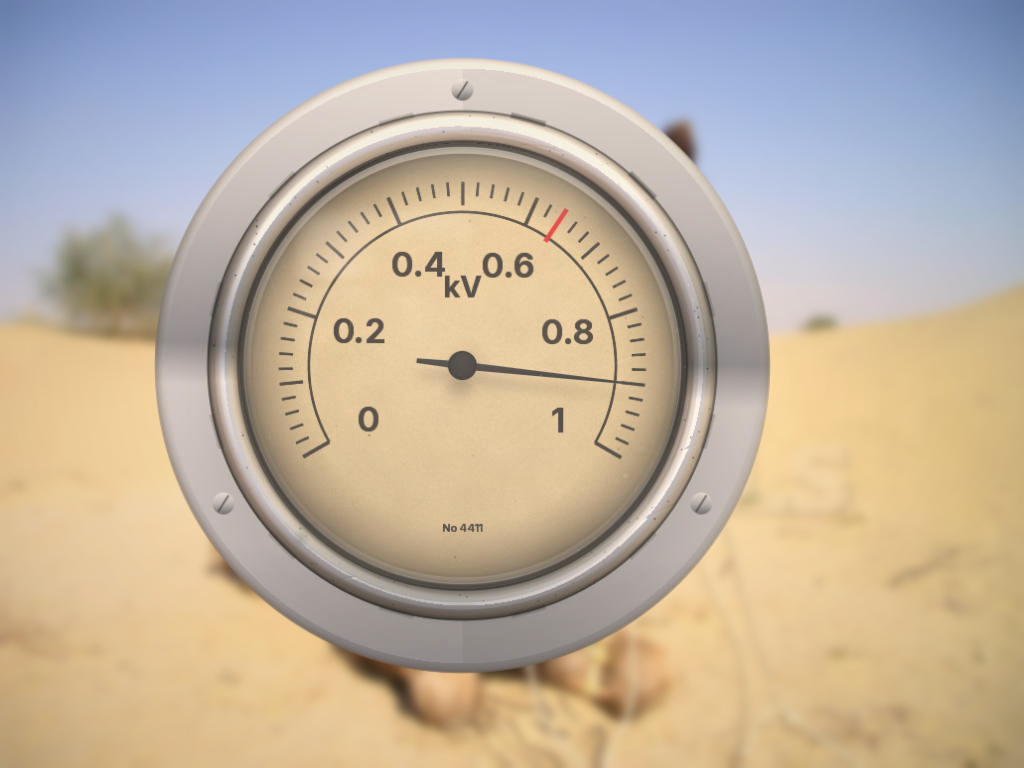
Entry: 0.9 kV
